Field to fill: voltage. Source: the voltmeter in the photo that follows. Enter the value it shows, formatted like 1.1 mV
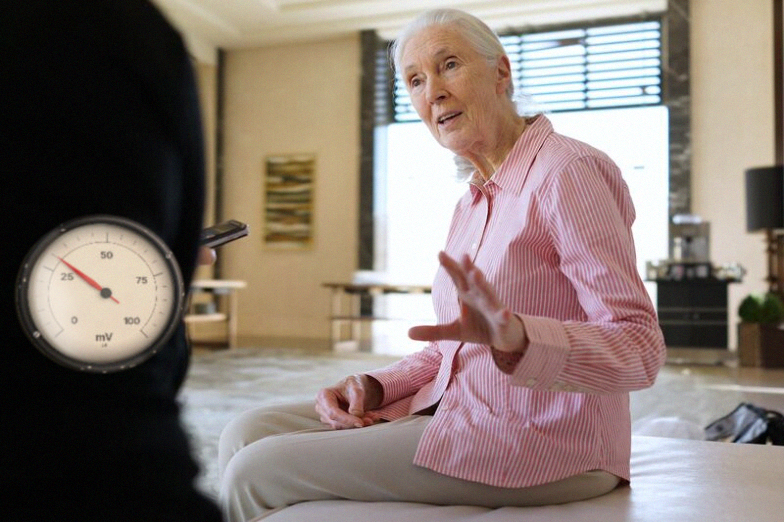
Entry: 30 mV
